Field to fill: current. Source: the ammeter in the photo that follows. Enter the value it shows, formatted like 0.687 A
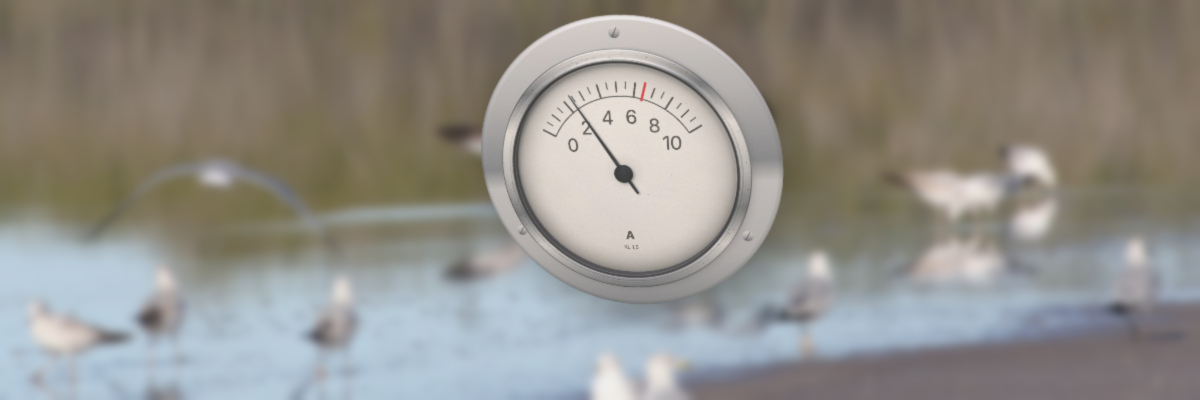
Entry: 2.5 A
